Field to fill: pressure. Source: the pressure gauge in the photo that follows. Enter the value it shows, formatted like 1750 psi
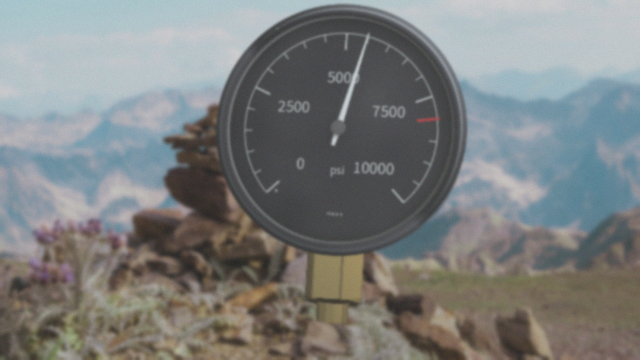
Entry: 5500 psi
